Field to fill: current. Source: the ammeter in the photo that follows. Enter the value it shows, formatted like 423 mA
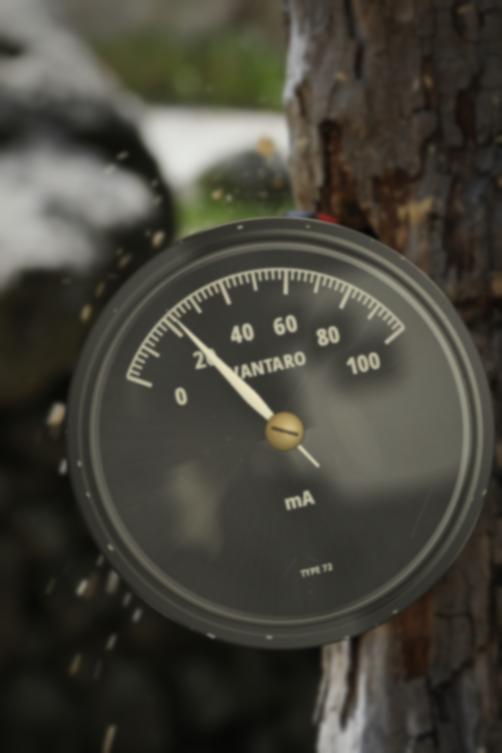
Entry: 22 mA
